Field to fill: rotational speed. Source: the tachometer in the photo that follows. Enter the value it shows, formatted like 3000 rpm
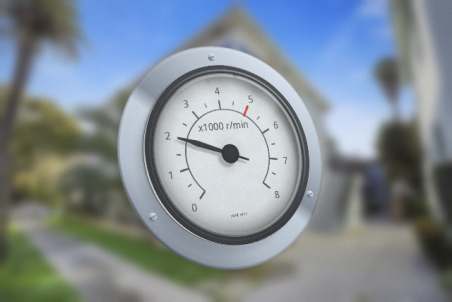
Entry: 2000 rpm
